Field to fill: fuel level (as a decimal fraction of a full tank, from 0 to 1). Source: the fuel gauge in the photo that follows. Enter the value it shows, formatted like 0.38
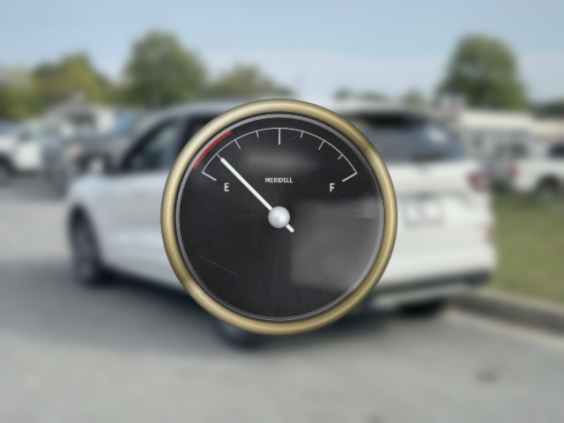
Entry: 0.125
